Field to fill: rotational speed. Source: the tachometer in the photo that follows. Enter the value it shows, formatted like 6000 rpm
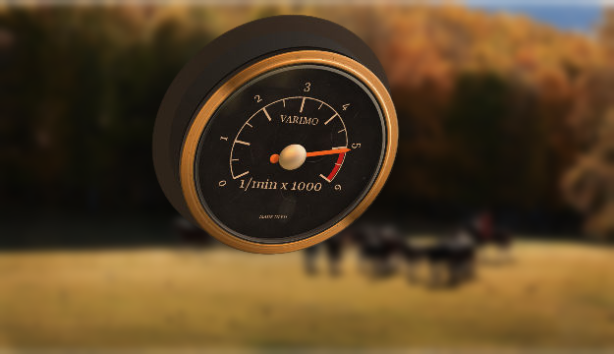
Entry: 5000 rpm
